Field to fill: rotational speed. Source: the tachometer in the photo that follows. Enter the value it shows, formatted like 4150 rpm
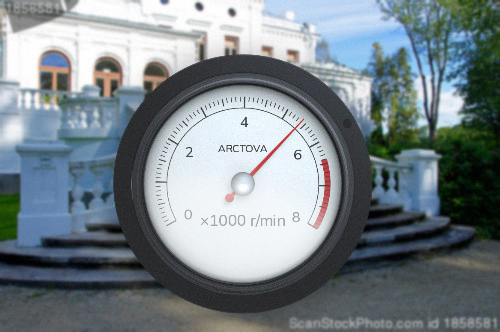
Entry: 5400 rpm
